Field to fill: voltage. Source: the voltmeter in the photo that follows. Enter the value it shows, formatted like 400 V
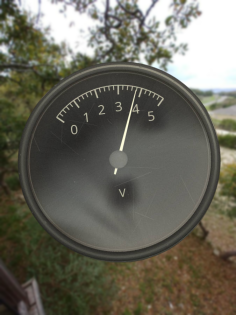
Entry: 3.8 V
